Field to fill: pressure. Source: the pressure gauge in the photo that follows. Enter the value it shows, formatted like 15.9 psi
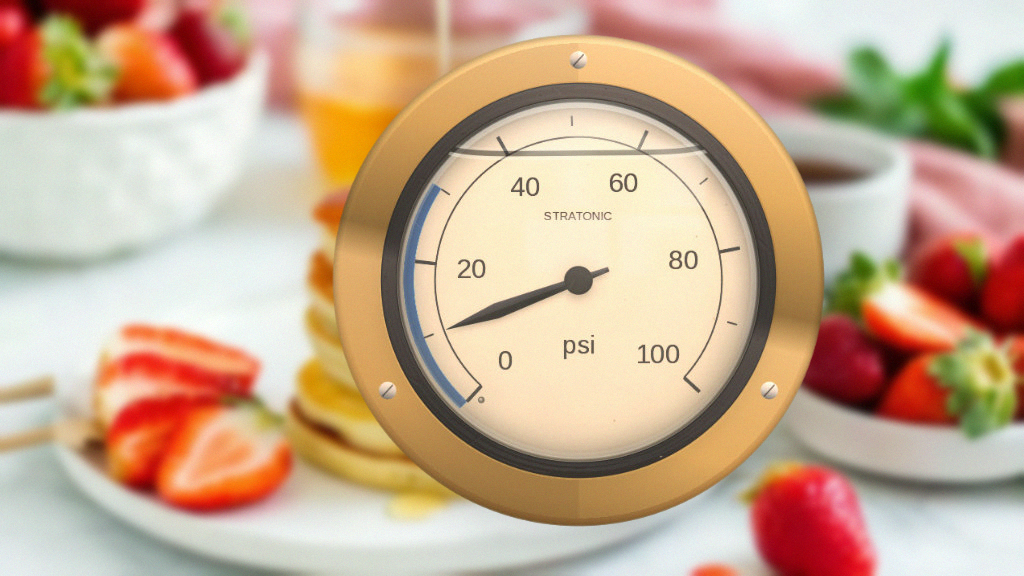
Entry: 10 psi
